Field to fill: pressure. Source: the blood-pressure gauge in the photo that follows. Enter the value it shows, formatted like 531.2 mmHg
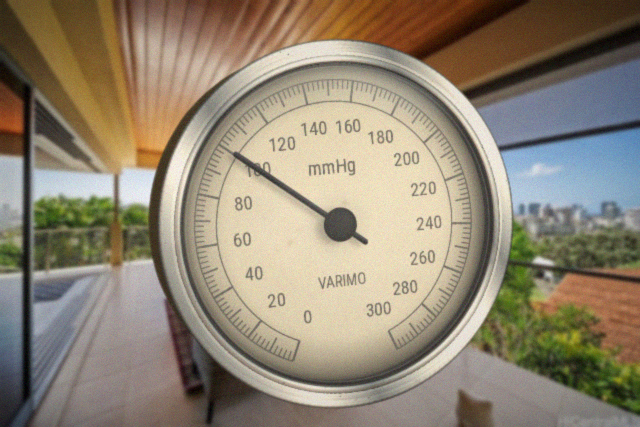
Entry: 100 mmHg
